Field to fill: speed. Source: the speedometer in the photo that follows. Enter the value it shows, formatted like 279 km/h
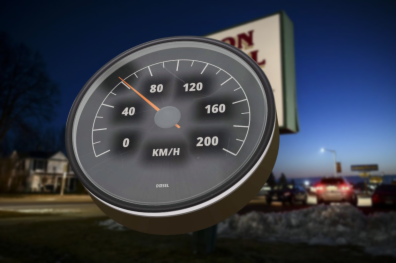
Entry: 60 km/h
